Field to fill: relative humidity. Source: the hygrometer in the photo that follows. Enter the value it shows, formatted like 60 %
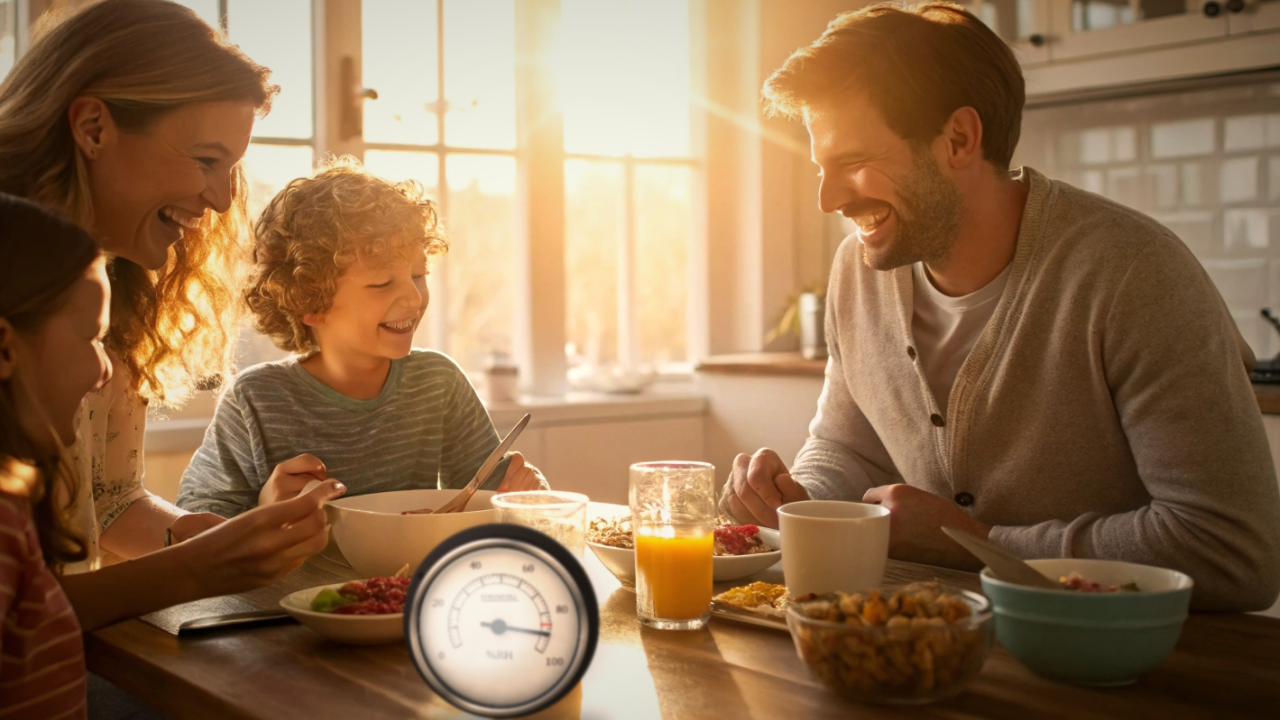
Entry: 90 %
